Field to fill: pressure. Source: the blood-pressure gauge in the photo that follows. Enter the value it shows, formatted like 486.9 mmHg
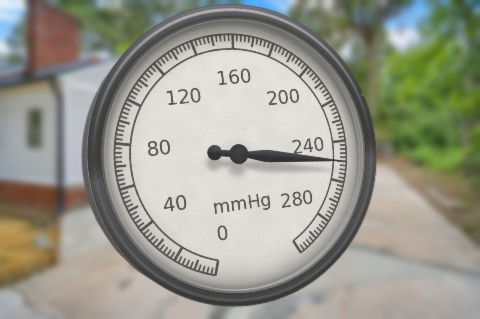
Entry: 250 mmHg
